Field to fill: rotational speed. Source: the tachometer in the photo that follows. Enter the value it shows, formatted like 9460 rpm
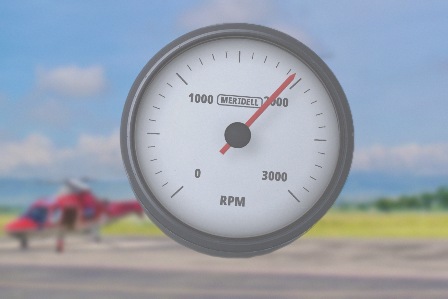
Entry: 1950 rpm
